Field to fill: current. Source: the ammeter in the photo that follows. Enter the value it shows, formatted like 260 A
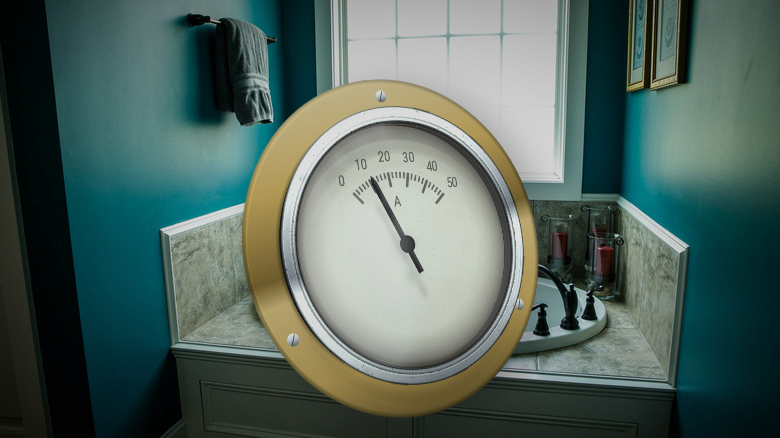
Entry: 10 A
